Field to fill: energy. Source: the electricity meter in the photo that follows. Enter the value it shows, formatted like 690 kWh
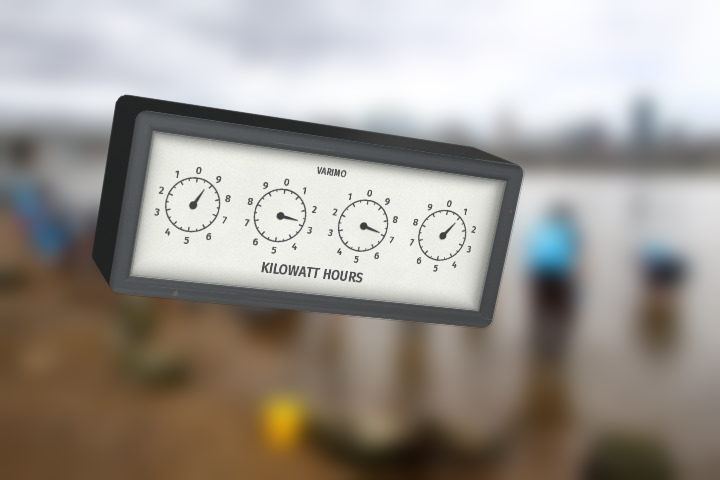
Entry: 9271 kWh
